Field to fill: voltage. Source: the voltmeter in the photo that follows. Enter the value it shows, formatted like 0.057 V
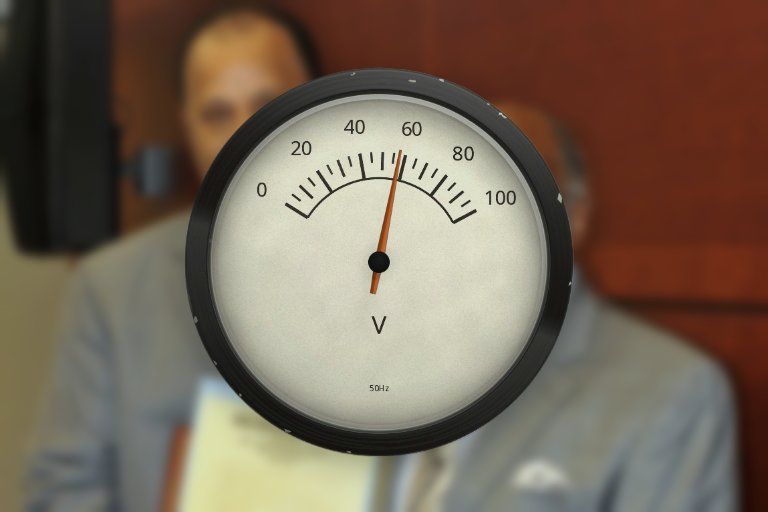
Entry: 57.5 V
